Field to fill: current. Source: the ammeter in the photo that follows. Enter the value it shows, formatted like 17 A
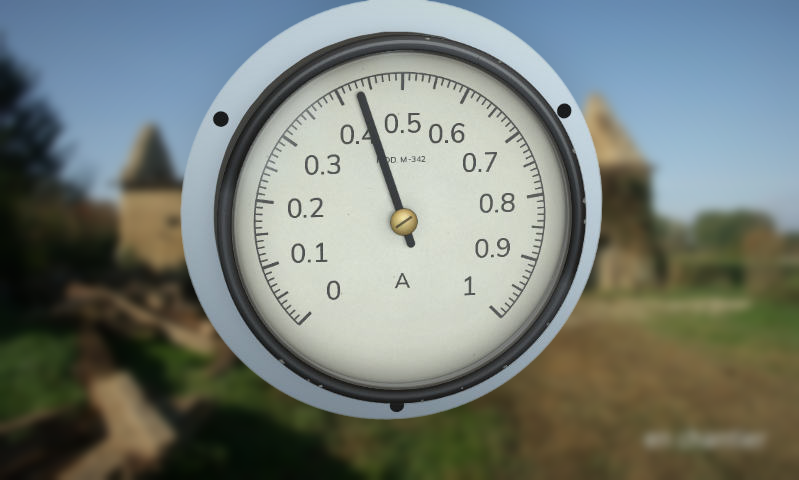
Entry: 0.43 A
